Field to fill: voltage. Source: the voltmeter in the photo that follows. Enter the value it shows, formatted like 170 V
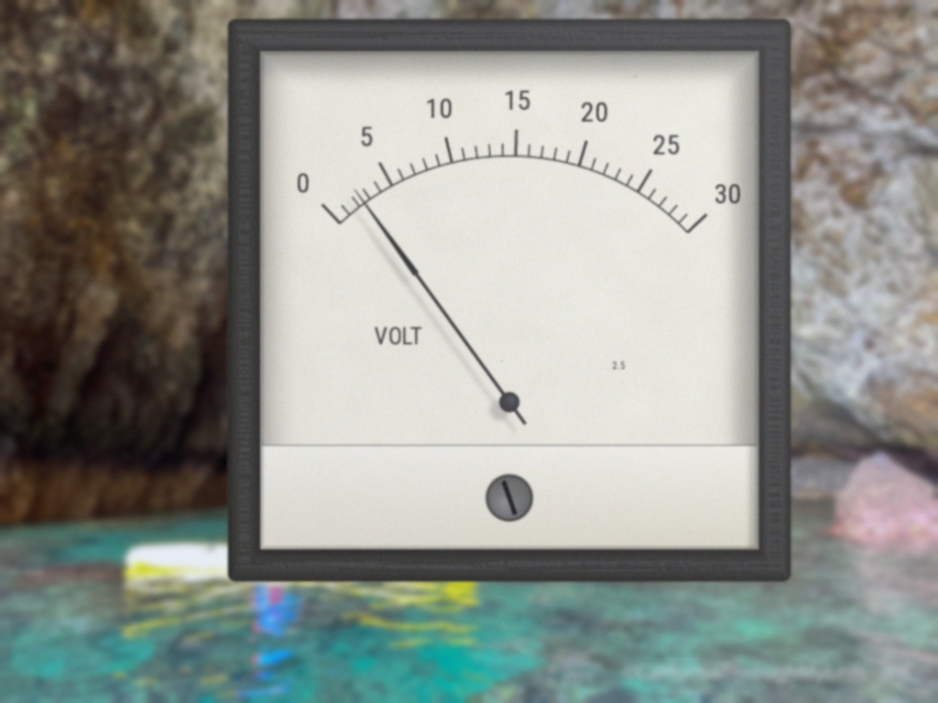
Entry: 2.5 V
